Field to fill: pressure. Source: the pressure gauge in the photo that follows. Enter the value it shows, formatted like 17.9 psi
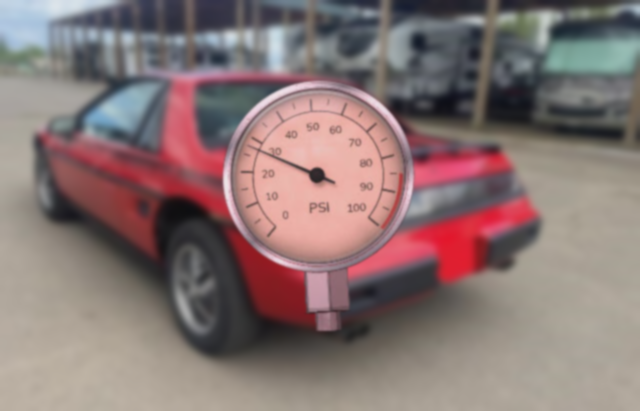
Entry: 27.5 psi
